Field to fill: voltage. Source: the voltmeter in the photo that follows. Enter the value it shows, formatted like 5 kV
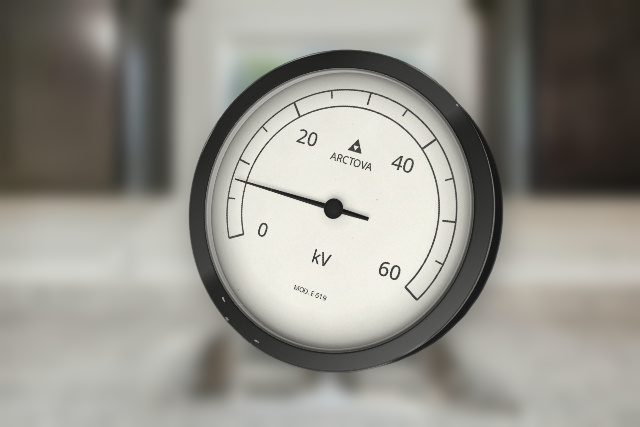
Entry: 7.5 kV
